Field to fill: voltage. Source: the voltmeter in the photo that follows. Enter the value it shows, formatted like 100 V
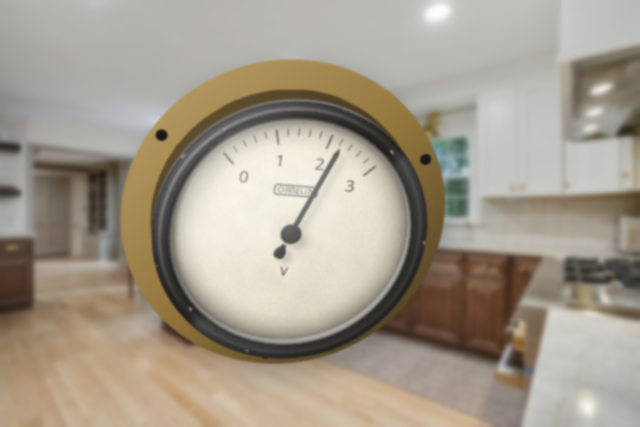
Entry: 2.2 V
